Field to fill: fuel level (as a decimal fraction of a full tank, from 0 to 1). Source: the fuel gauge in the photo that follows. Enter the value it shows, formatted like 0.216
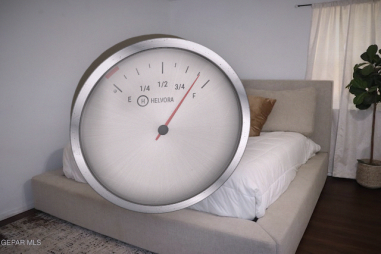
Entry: 0.875
